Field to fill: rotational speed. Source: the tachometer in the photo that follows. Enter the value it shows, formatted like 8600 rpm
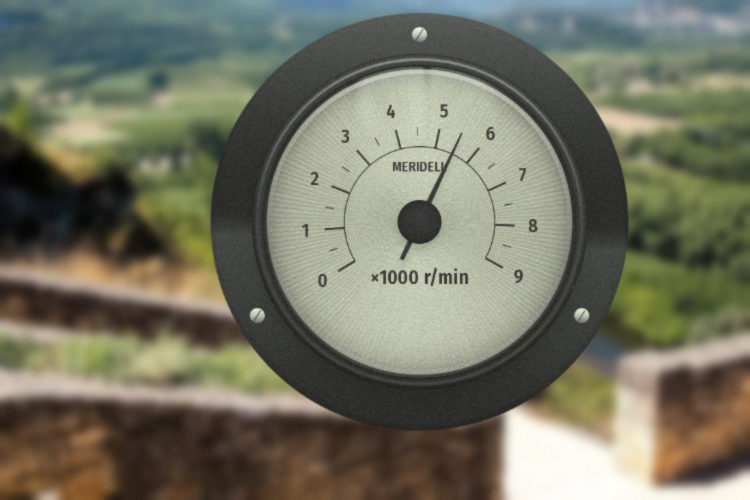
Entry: 5500 rpm
